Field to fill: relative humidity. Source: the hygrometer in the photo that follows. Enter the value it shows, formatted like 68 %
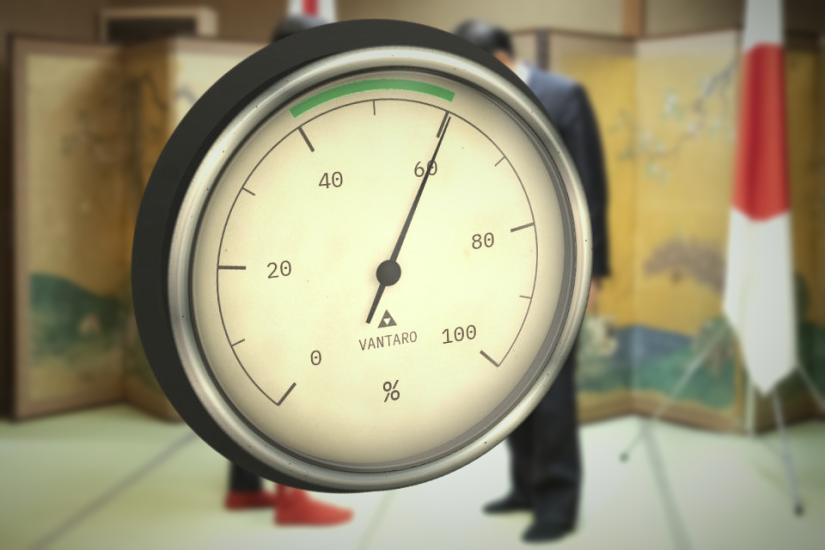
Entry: 60 %
